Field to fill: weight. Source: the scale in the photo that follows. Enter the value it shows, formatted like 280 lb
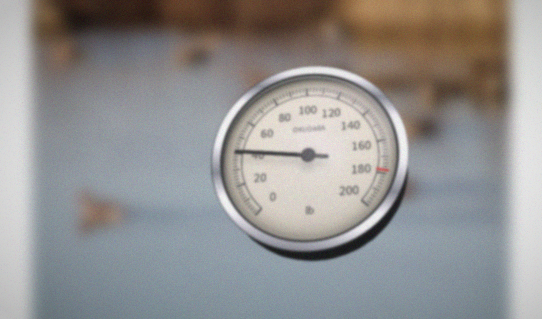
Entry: 40 lb
